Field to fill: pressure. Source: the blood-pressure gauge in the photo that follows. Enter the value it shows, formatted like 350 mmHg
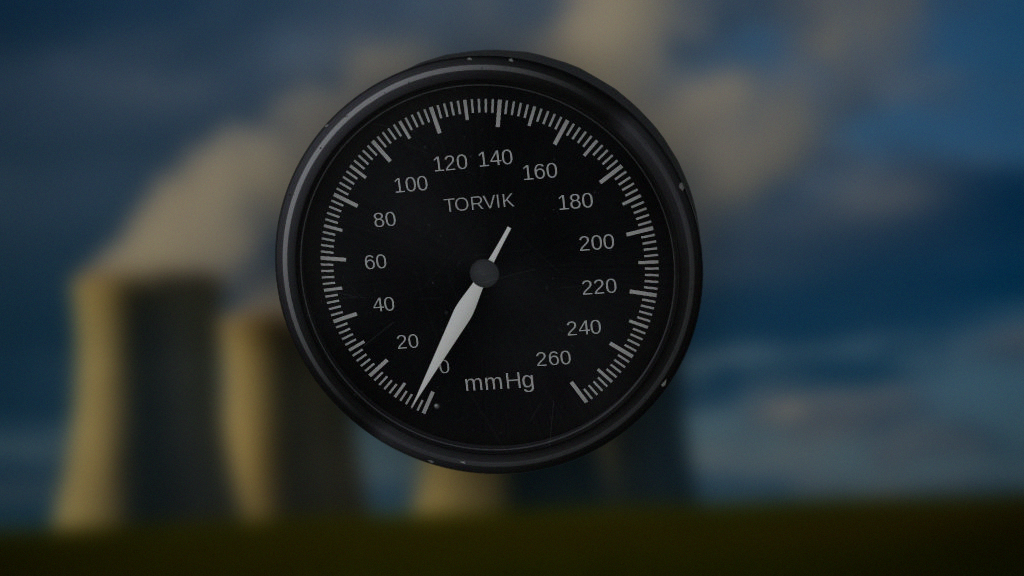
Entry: 4 mmHg
